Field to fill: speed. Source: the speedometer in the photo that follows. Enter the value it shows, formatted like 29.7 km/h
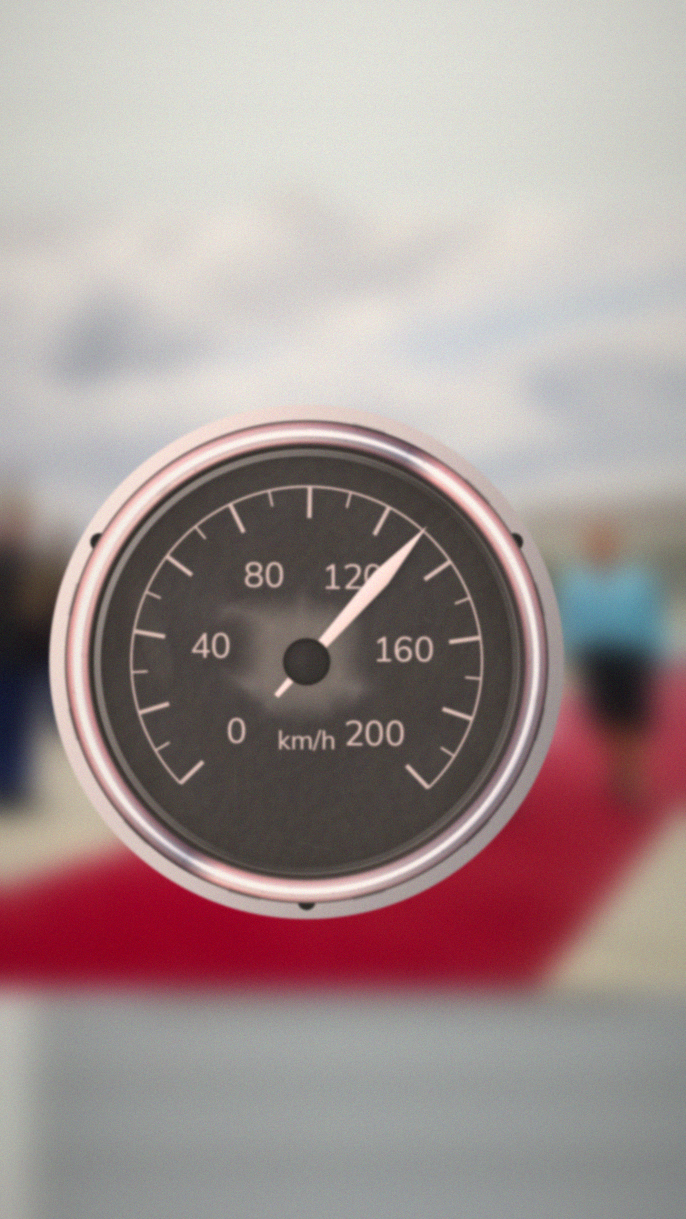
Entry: 130 km/h
